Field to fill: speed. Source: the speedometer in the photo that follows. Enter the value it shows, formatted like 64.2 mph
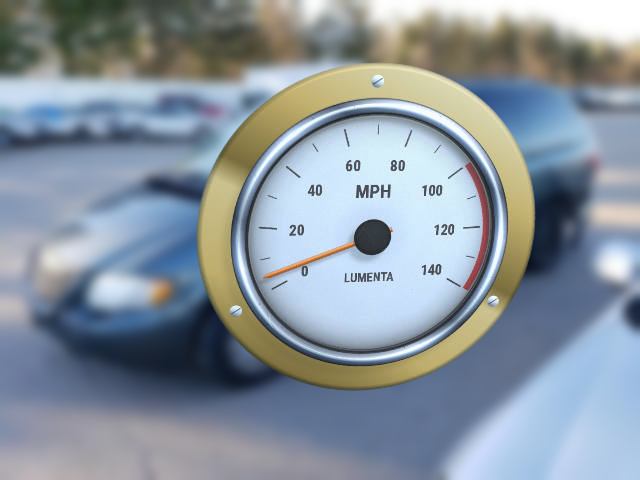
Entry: 5 mph
